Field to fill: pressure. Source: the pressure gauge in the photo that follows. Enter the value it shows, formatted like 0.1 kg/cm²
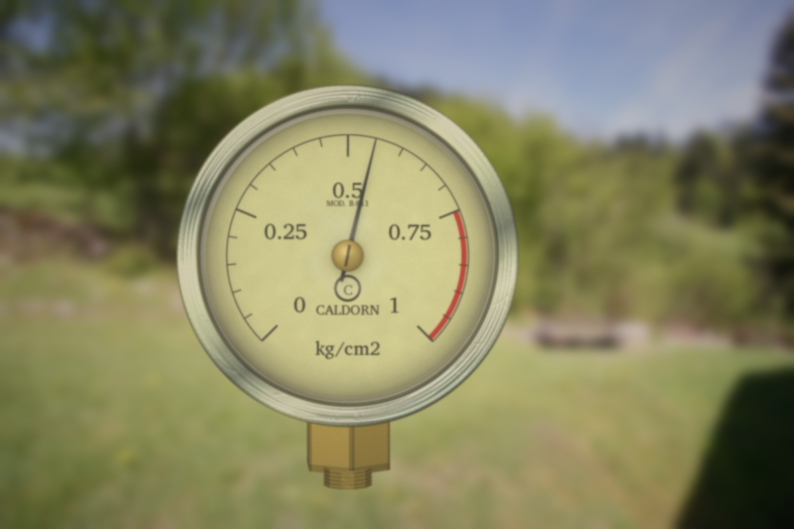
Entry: 0.55 kg/cm²
